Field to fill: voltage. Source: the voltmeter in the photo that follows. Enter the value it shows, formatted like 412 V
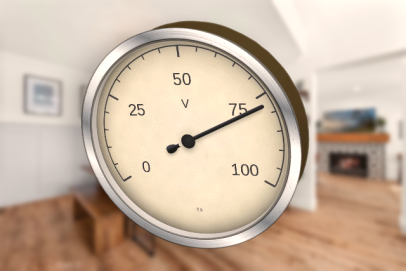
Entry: 77.5 V
